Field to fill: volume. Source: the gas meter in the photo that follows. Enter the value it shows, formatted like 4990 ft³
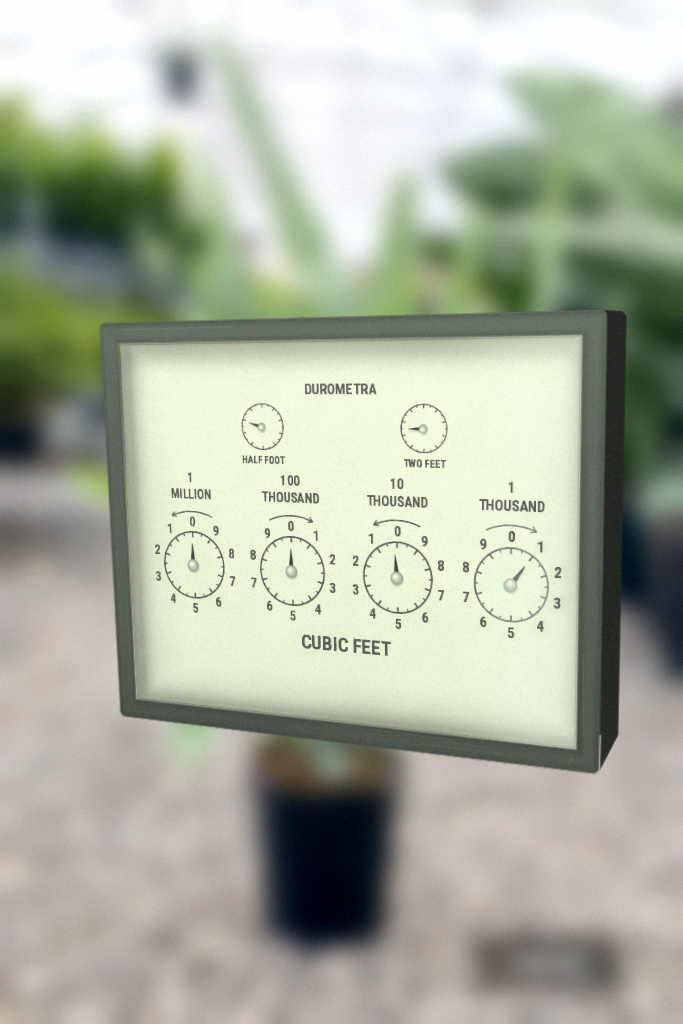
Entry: 100 ft³
